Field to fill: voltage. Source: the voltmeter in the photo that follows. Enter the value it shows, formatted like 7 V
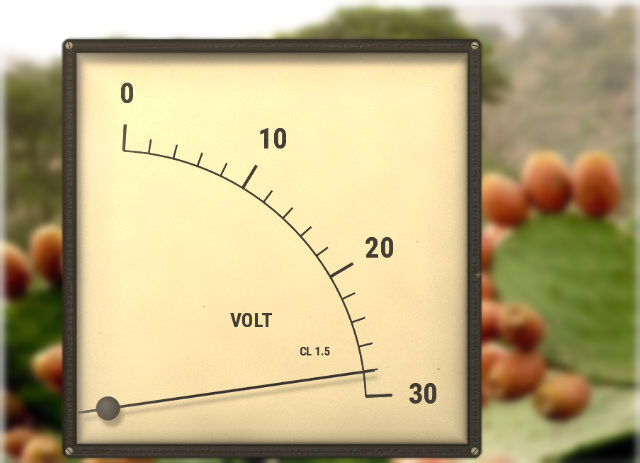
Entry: 28 V
